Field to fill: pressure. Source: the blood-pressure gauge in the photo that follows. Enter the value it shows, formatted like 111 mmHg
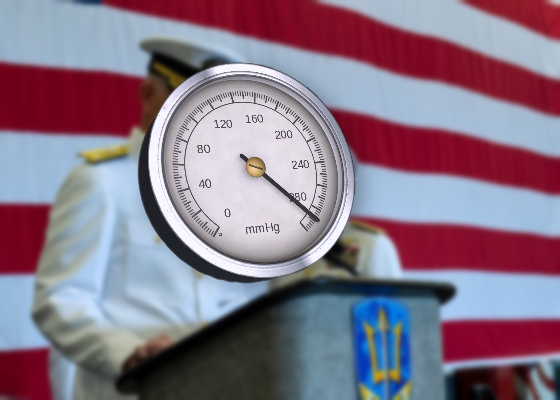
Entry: 290 mmHg
